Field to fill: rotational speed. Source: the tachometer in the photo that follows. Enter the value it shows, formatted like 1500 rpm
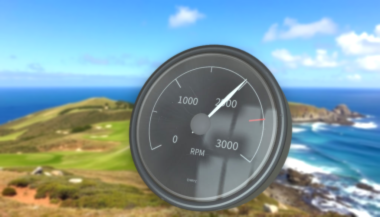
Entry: 2000 rpm
